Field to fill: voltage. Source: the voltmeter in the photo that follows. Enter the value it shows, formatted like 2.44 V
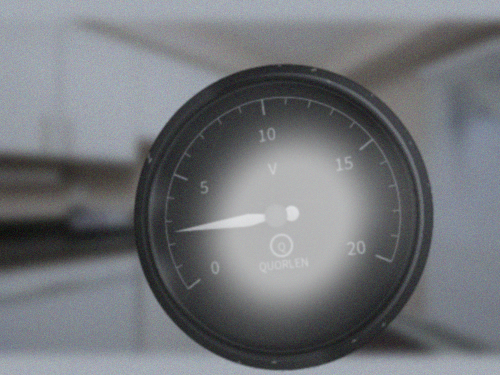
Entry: 2.5 V
